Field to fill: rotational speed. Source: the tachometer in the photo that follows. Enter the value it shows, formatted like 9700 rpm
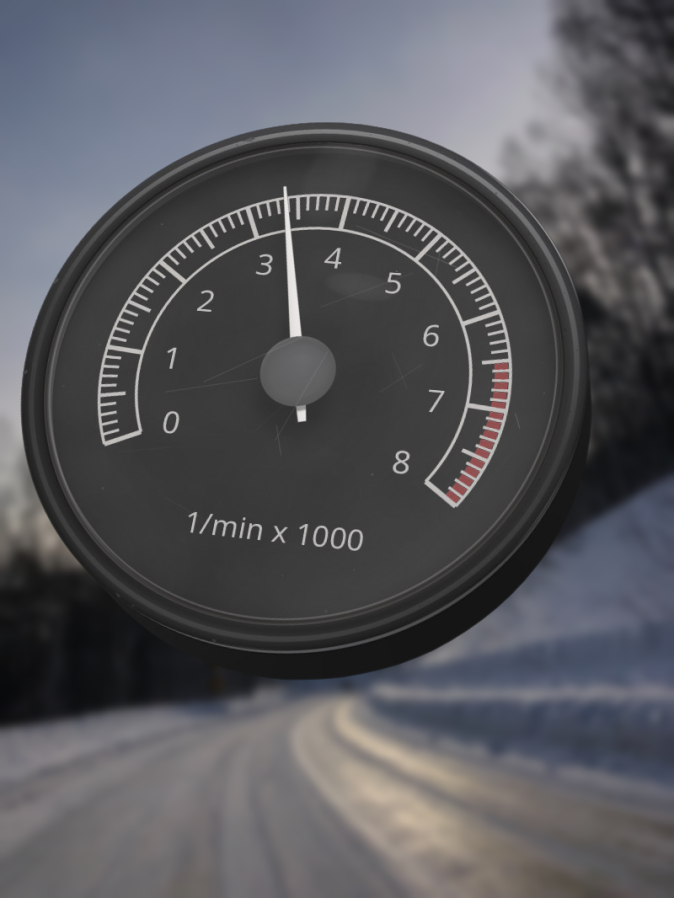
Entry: 3400 rpm
